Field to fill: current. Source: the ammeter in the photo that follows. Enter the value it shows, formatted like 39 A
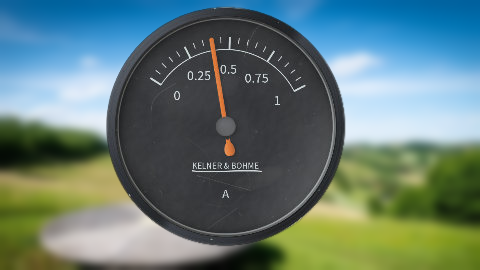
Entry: 0.4 A
